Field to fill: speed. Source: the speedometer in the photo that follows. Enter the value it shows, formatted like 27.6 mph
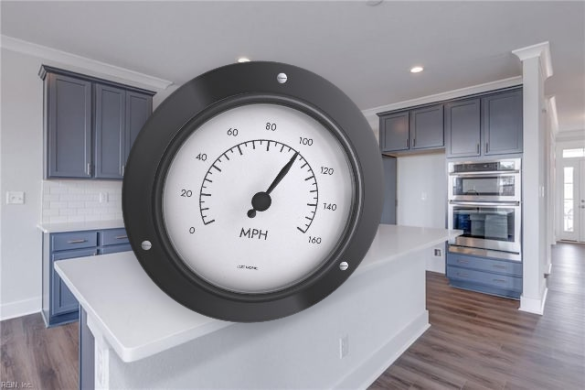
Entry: 100 mph
